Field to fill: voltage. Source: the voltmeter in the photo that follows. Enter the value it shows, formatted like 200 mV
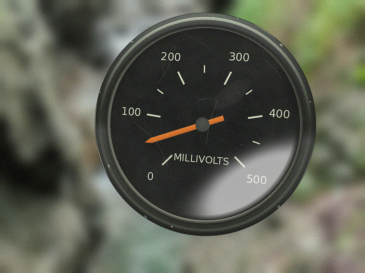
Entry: 50 mV
